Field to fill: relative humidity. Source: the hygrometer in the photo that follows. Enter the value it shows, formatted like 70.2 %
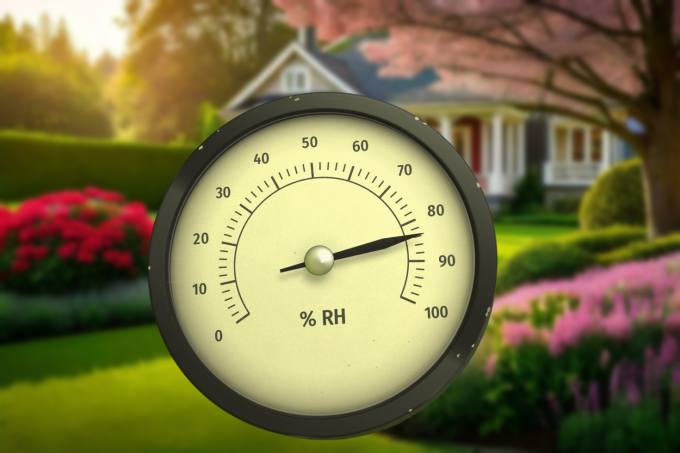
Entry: 84 %
